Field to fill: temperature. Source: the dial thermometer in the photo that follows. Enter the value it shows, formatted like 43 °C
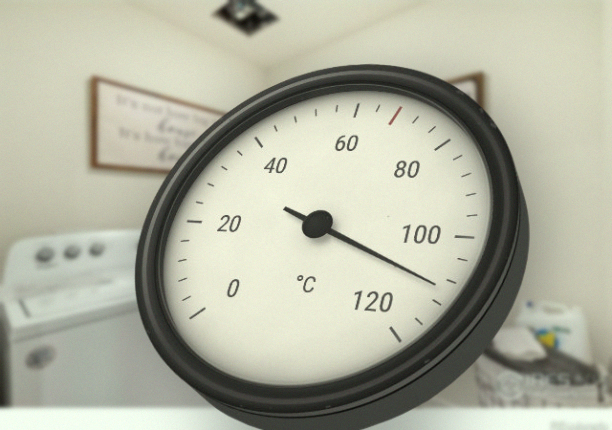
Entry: 110 °C
